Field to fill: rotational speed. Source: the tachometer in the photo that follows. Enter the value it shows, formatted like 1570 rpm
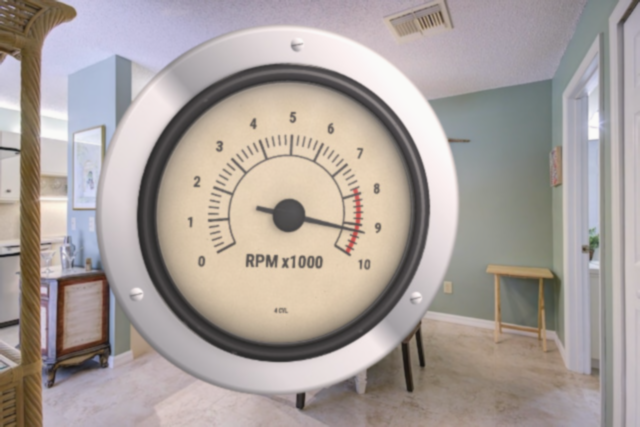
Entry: 9200 rpm
